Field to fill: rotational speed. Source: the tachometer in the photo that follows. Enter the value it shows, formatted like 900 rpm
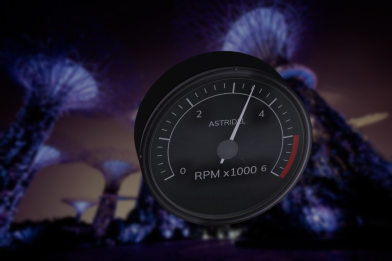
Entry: 3400 rpm
